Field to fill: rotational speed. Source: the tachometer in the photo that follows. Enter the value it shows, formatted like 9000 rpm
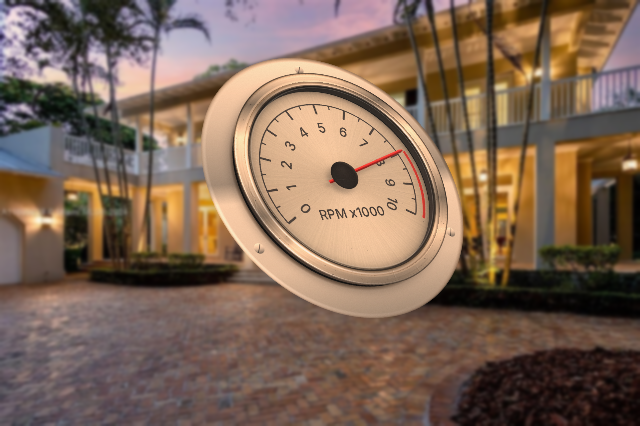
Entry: 8000 rpm
